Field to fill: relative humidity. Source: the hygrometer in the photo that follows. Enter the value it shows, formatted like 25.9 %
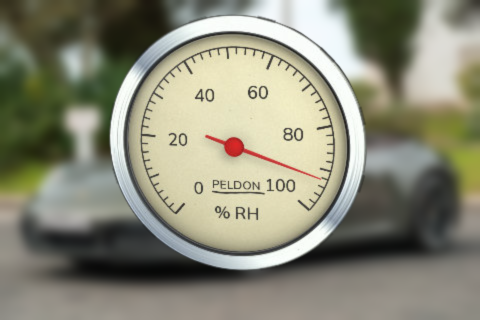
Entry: 92 %
